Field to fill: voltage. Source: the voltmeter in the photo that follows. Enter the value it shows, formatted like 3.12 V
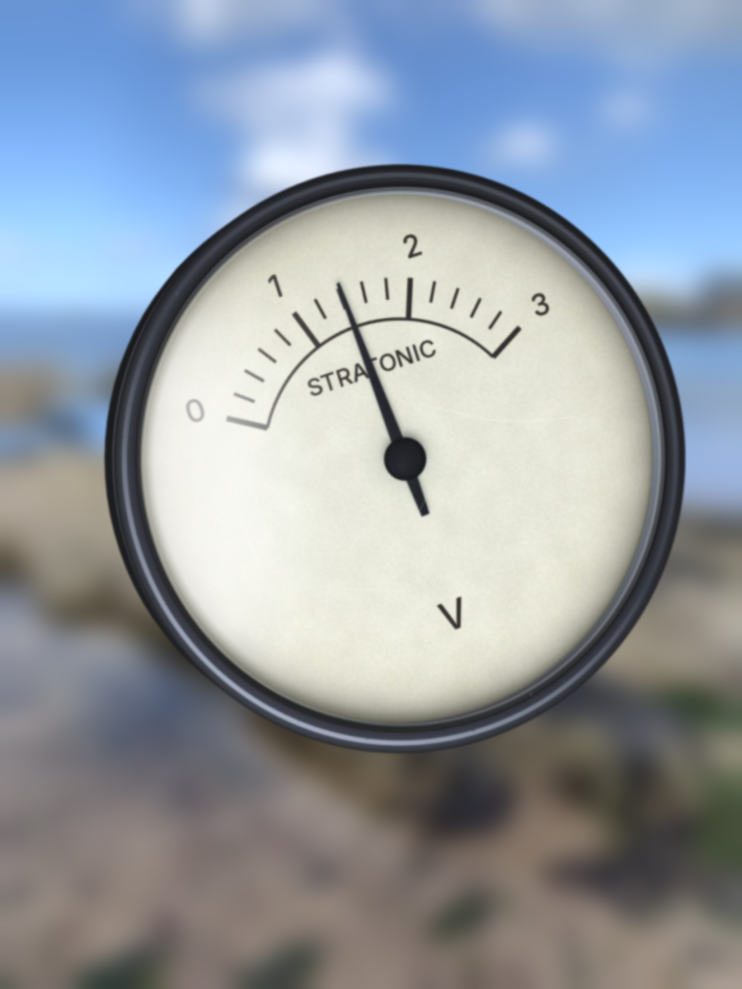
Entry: 1.4 V
